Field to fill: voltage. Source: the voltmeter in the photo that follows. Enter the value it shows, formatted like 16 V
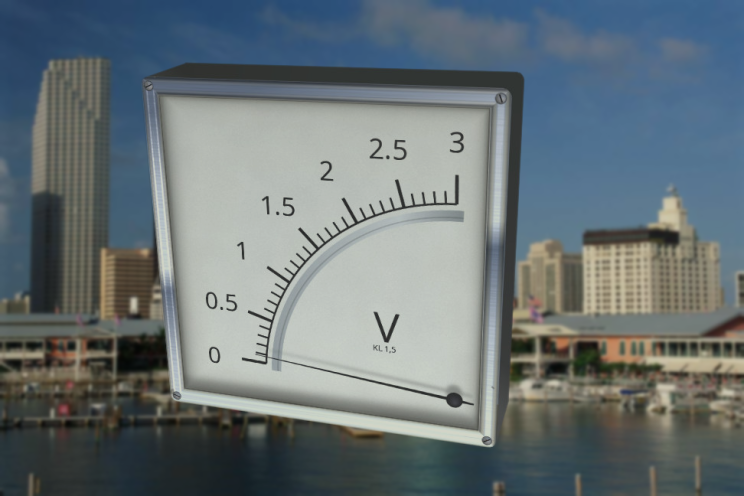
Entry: 0.1 V
